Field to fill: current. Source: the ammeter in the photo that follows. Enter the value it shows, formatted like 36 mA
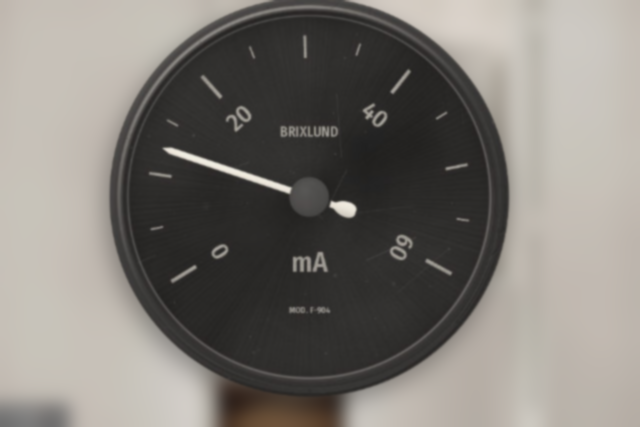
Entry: 12.5 mA
